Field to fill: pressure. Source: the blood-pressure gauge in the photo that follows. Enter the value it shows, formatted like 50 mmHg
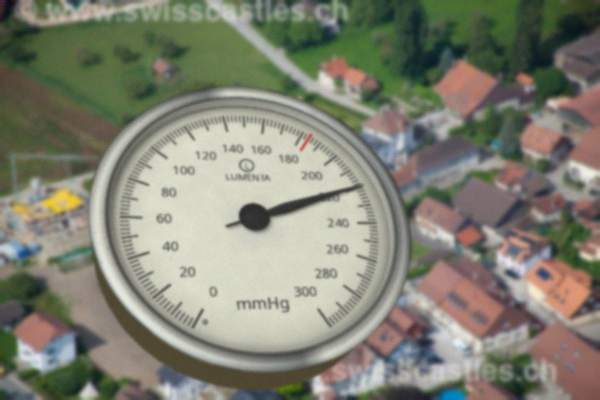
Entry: 220 mmHg
